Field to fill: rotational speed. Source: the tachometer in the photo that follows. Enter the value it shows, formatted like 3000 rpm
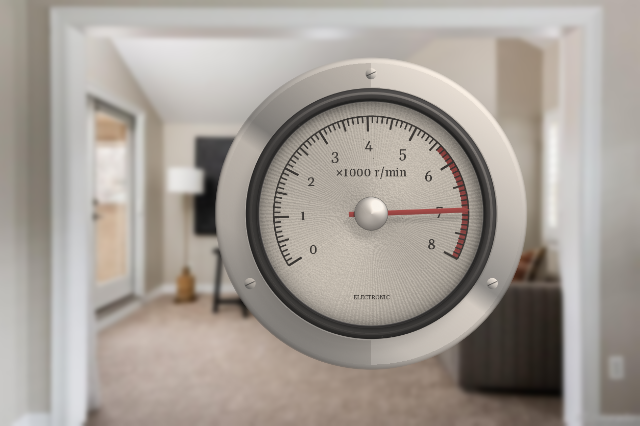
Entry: 7000 rpm
